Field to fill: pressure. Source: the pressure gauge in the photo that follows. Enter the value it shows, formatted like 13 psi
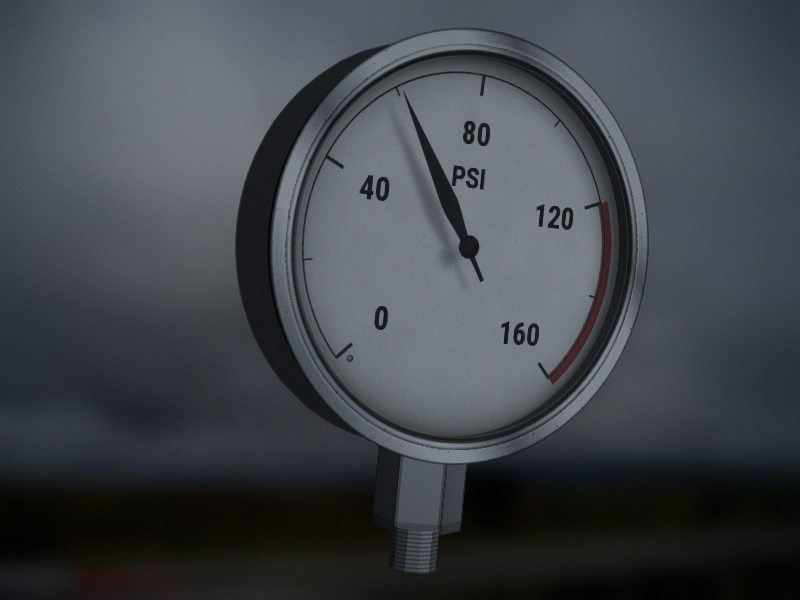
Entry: 60 psi
